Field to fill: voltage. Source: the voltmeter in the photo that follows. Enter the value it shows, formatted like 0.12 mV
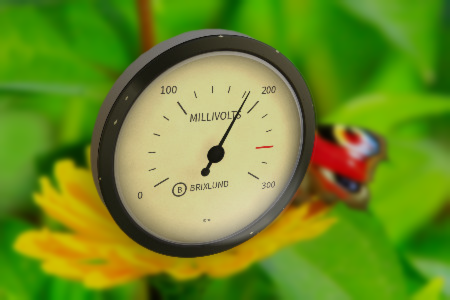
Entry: 180 mV
